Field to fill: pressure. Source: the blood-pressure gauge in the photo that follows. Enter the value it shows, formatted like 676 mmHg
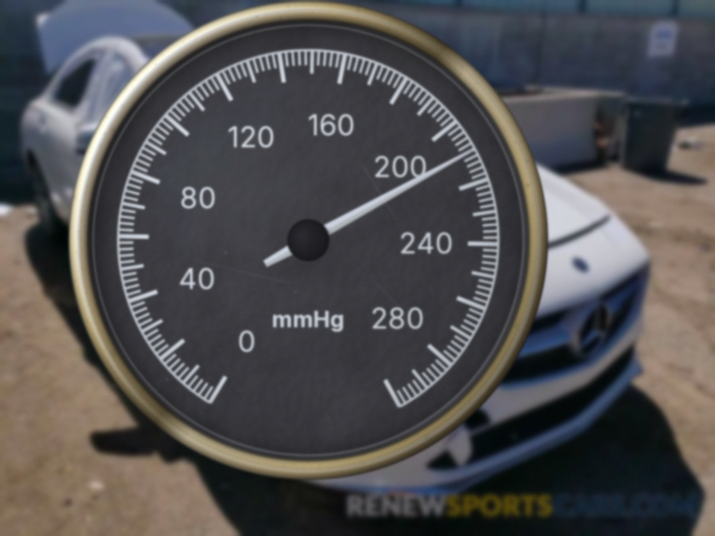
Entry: 210 mmHg
